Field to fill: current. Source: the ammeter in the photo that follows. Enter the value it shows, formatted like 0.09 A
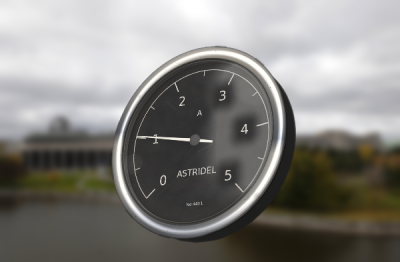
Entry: 1 A
